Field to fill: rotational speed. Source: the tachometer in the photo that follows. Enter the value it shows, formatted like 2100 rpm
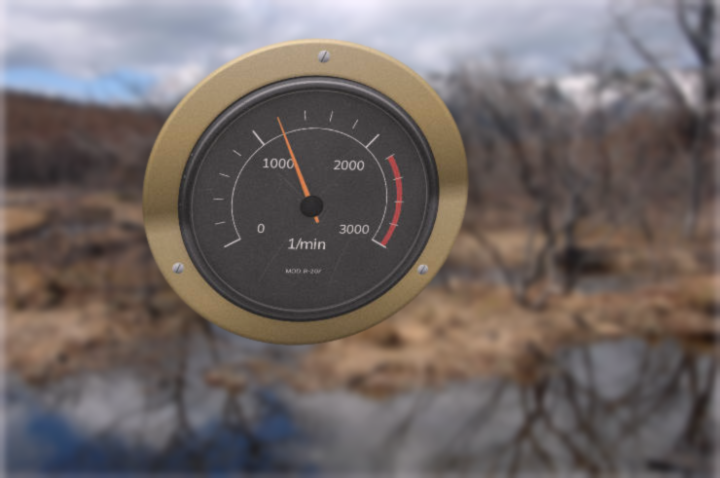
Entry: 1200 rpm
